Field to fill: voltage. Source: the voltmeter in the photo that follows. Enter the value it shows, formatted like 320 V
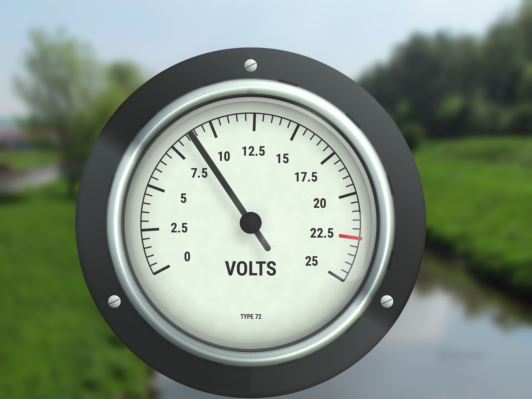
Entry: 8.75 V
